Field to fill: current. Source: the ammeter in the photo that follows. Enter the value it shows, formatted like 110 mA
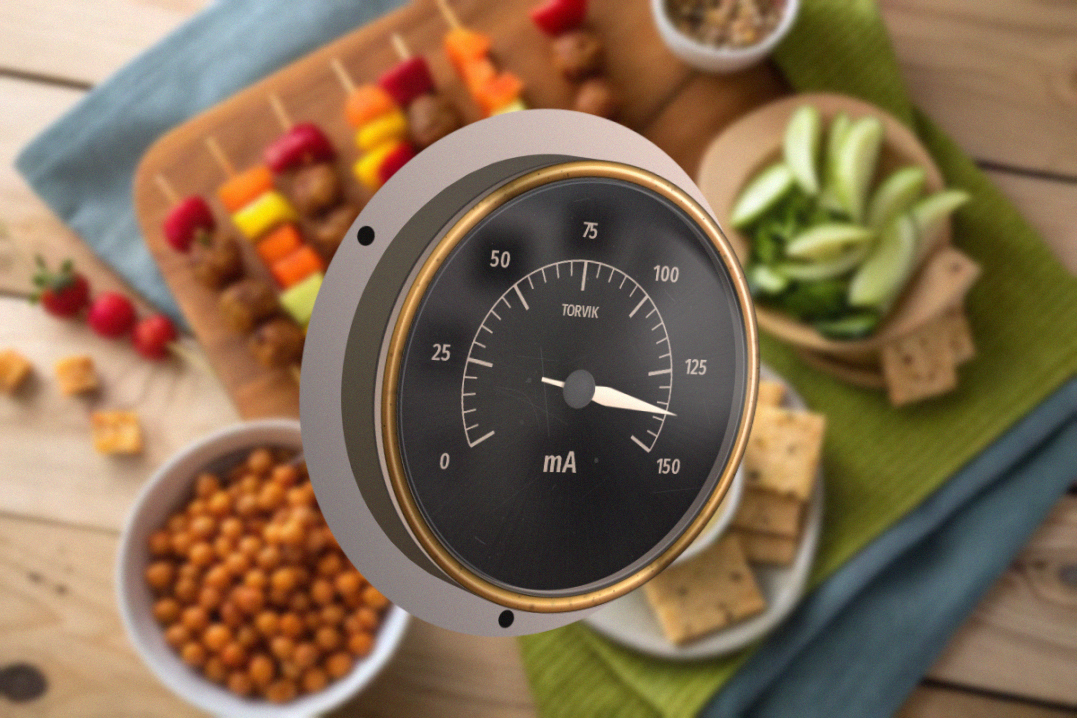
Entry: 137.5 mA
